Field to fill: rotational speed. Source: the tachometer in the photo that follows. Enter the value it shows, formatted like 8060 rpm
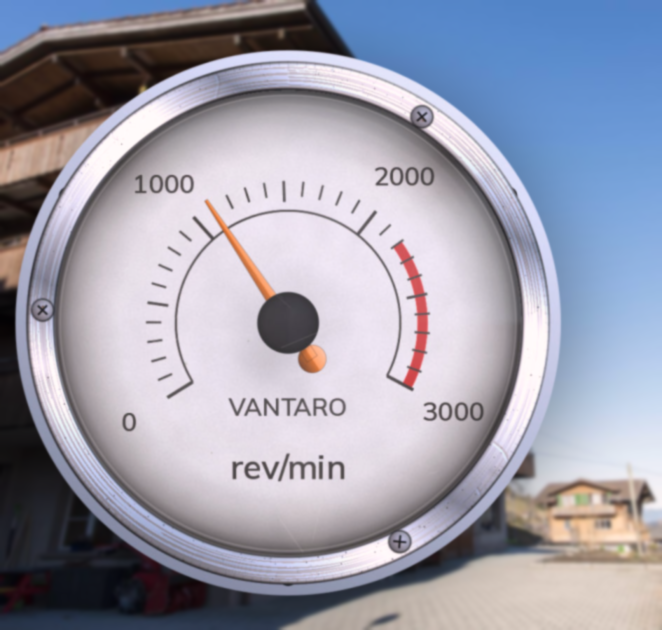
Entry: 1100 rpm
